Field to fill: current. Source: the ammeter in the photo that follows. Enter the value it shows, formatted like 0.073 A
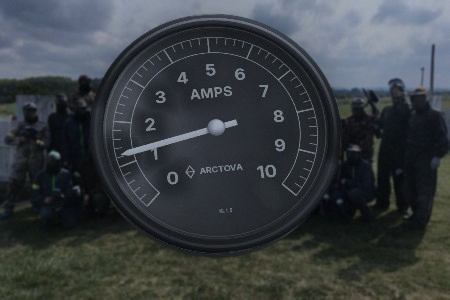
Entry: 1.2 A
